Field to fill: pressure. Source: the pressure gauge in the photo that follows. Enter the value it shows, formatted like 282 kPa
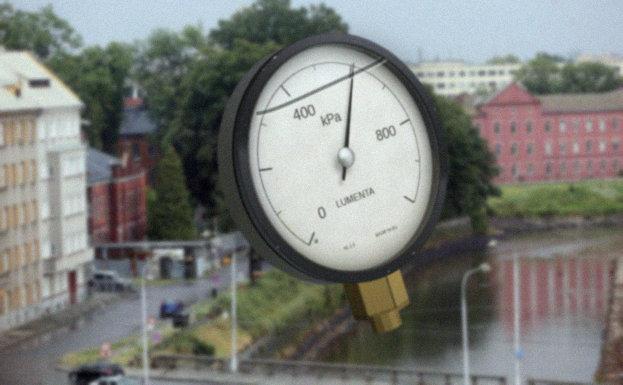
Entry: 600 kPa
